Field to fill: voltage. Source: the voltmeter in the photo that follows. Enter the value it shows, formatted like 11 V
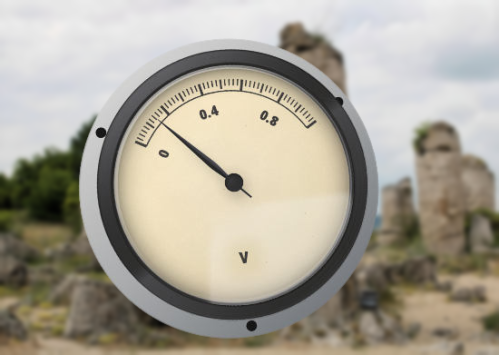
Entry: 0.14 V
